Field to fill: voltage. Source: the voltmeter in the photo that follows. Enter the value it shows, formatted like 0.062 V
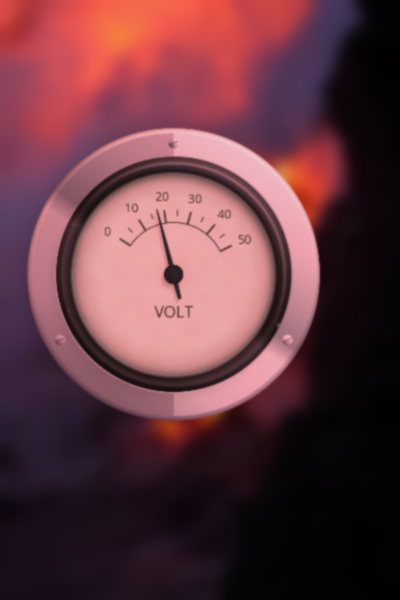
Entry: 17.5 V
